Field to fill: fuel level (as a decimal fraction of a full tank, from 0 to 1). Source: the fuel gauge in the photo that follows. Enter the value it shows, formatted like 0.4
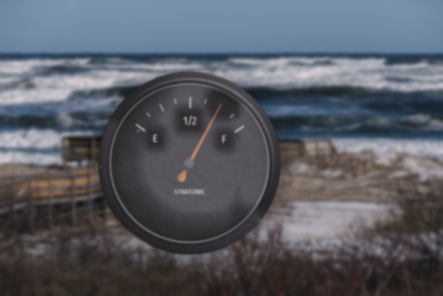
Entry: 0.75
